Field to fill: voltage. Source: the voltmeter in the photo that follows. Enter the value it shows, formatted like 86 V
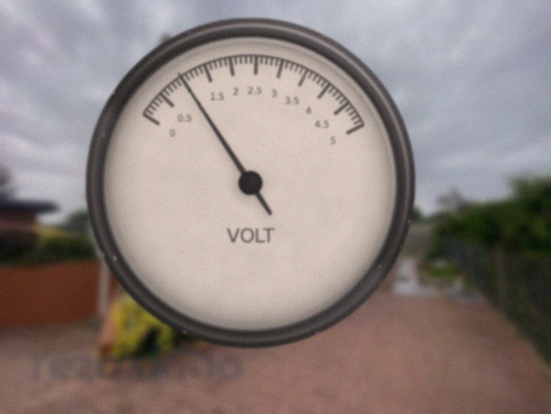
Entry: 1 V
